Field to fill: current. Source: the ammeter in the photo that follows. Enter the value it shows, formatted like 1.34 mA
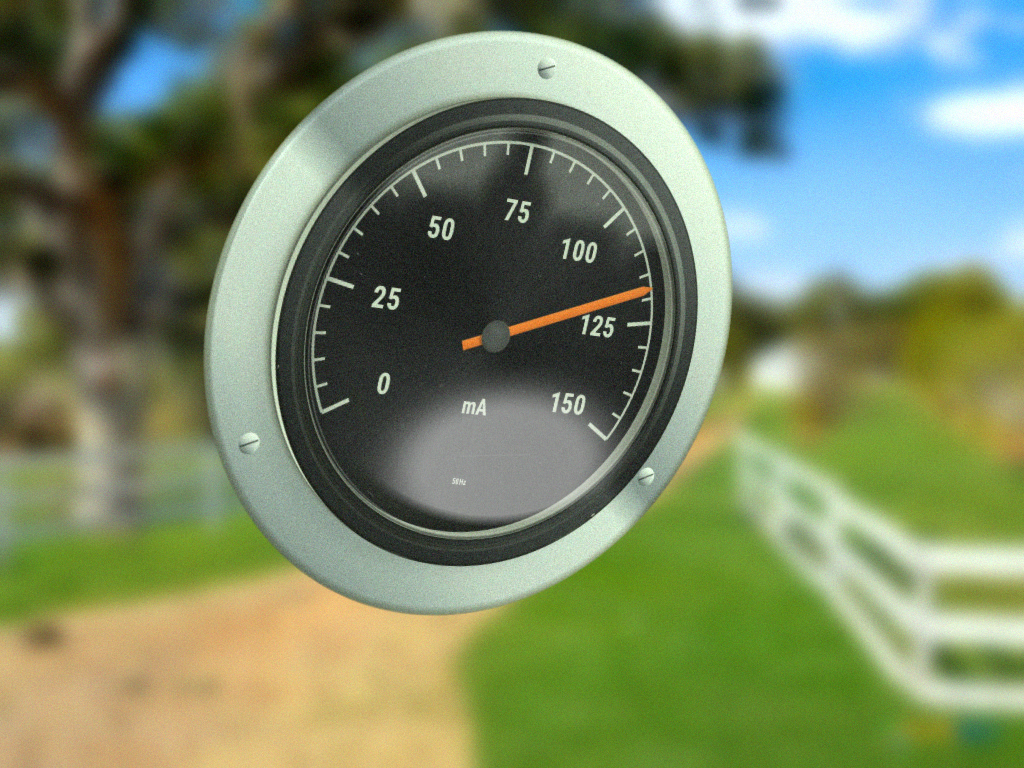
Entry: 117.5 mA
